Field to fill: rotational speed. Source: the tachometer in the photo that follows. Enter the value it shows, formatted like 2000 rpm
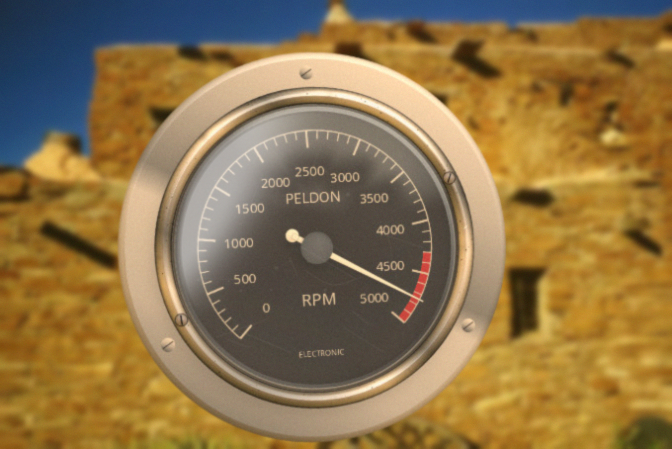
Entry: 4750 rpm
